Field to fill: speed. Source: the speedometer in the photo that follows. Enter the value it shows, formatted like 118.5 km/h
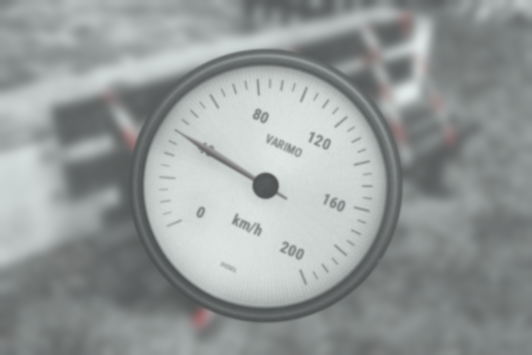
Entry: 40 km/h
